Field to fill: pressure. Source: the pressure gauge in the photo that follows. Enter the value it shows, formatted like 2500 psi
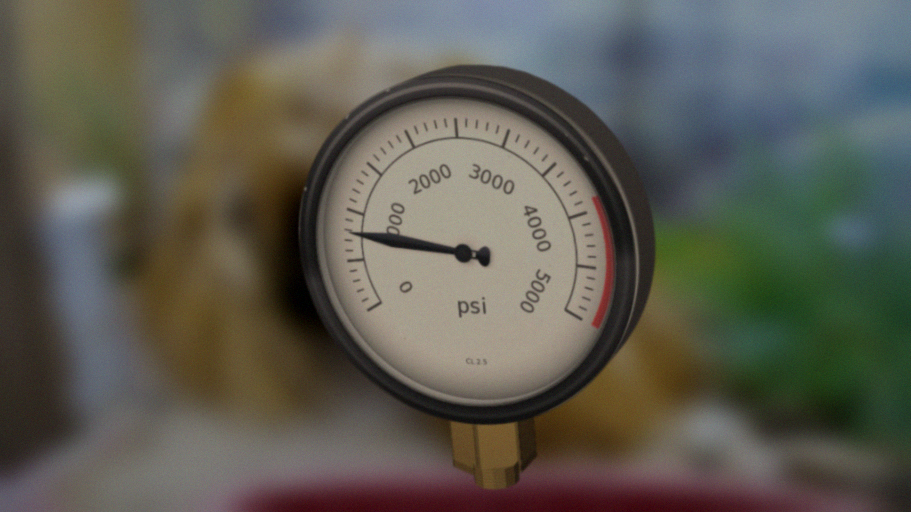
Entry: 800 psi
